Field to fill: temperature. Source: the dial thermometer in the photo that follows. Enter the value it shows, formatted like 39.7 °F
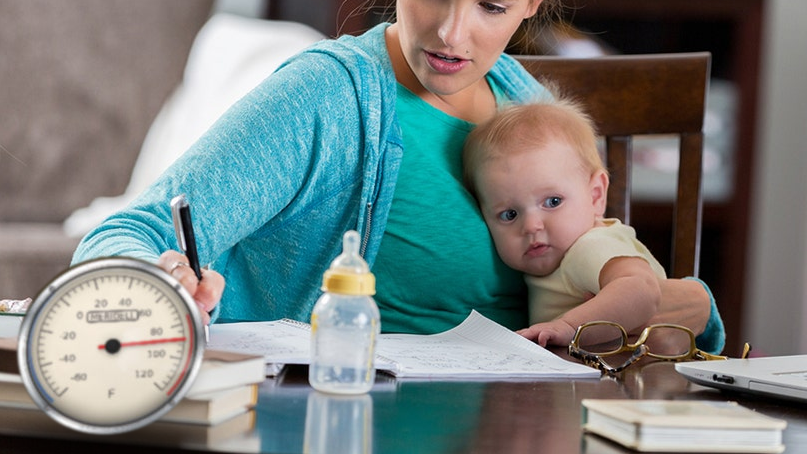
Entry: 88 °F
